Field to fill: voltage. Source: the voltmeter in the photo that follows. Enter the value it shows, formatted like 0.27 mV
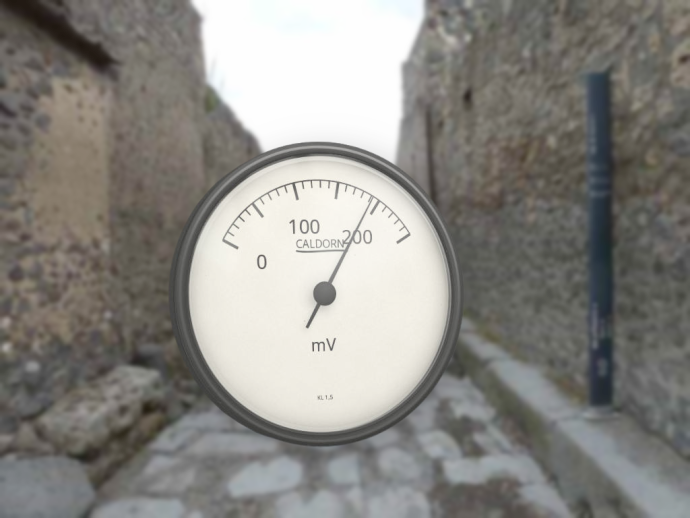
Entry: 190 mV
